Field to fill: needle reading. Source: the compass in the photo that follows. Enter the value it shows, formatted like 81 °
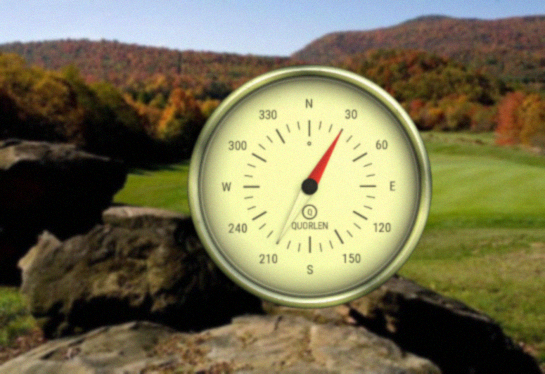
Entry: 30 °
